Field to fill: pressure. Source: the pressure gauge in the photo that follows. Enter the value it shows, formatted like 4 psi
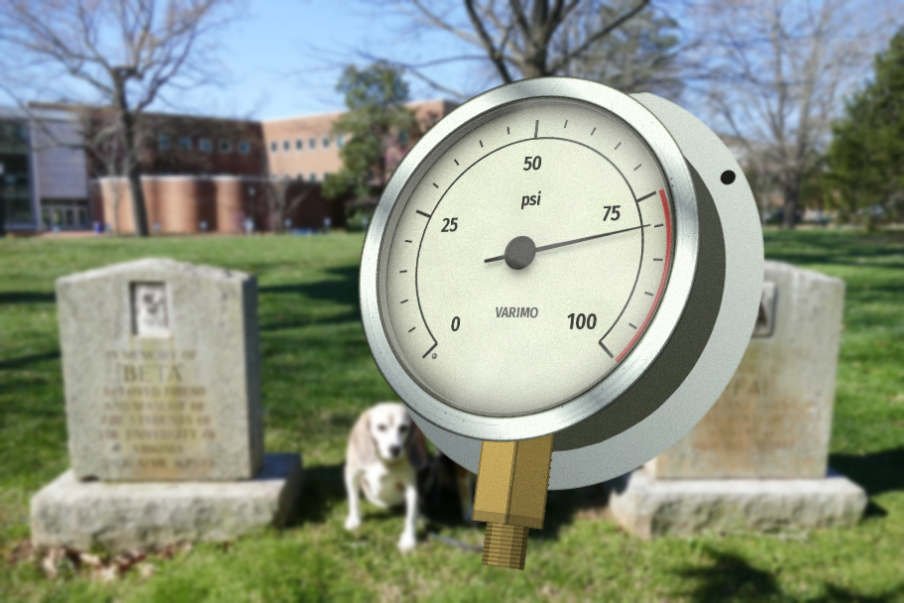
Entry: 80 psi
